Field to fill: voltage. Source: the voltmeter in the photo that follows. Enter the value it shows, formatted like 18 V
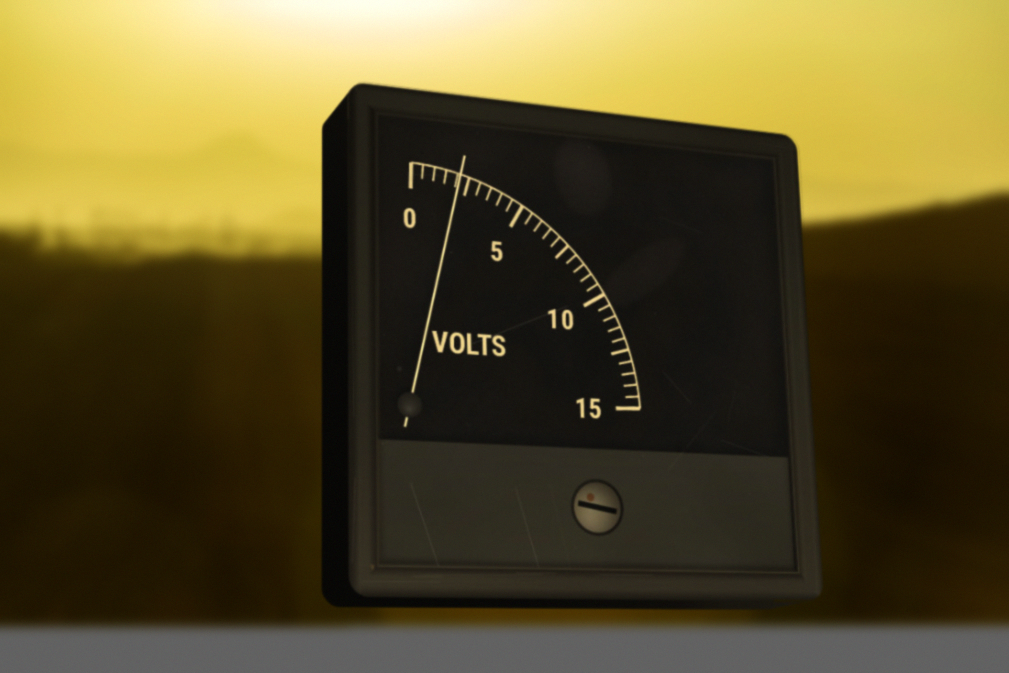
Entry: 2 V
